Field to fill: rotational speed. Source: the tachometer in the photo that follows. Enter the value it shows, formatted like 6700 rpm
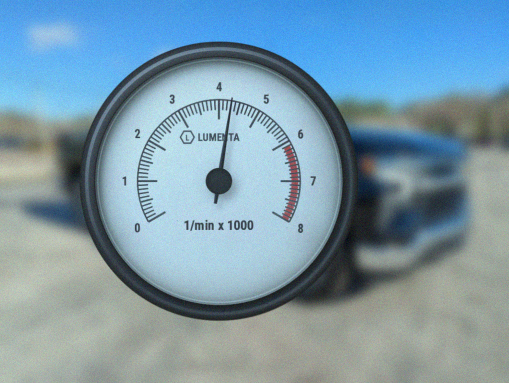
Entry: 4300 rpm
